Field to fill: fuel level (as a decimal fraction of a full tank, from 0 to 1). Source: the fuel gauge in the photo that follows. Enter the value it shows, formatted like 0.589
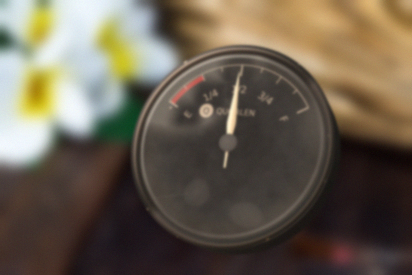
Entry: 0.5
